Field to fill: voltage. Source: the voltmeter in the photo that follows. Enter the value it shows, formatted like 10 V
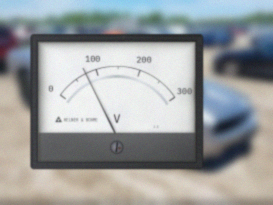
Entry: 75 V
